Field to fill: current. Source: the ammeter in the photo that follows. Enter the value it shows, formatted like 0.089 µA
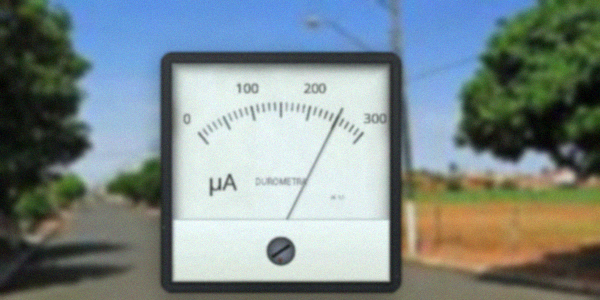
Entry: 250 µA
